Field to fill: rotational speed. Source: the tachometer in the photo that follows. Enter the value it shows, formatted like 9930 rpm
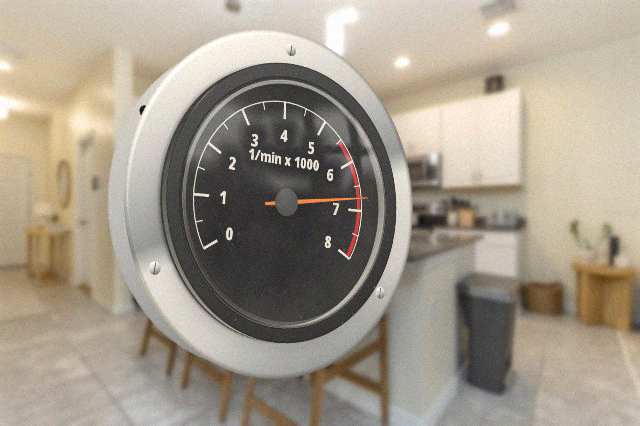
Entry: 6750 rpm
